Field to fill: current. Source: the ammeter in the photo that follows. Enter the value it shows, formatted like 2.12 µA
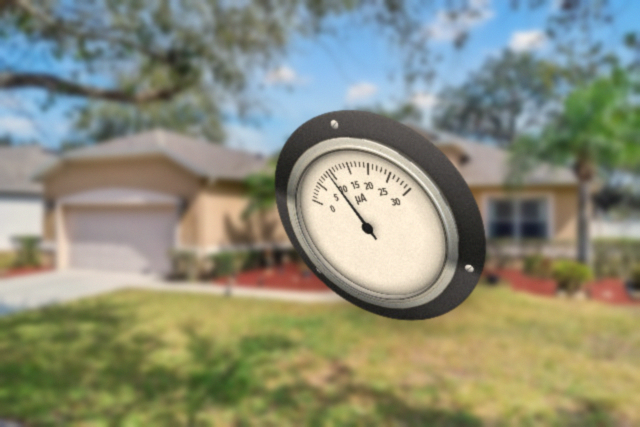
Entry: 10 µA
